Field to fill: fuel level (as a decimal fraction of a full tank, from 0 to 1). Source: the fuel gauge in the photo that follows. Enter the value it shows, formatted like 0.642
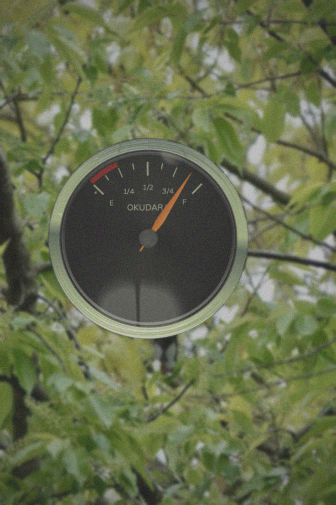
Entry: 0.875
